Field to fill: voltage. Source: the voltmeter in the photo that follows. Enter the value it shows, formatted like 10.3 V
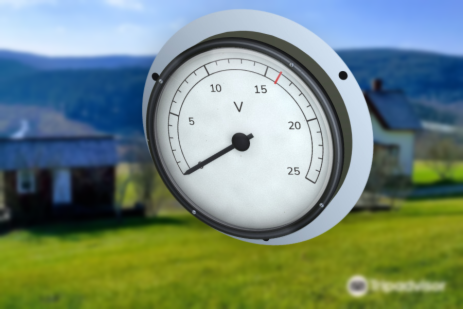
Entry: 0 V
